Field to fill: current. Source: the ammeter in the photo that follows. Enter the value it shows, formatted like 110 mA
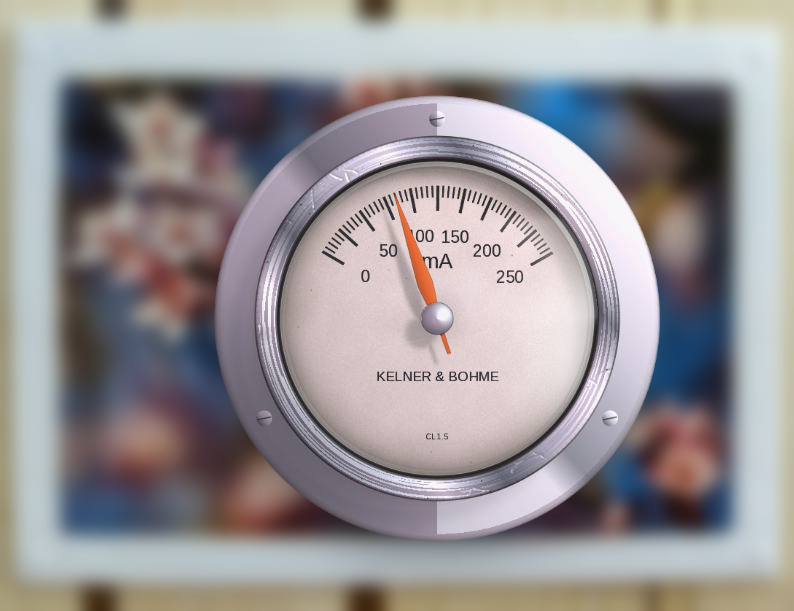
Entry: 85 mA
